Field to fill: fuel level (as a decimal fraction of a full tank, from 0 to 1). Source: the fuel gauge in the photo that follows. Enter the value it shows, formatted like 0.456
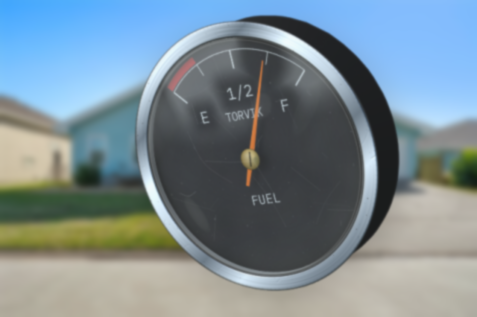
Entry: 0.75
